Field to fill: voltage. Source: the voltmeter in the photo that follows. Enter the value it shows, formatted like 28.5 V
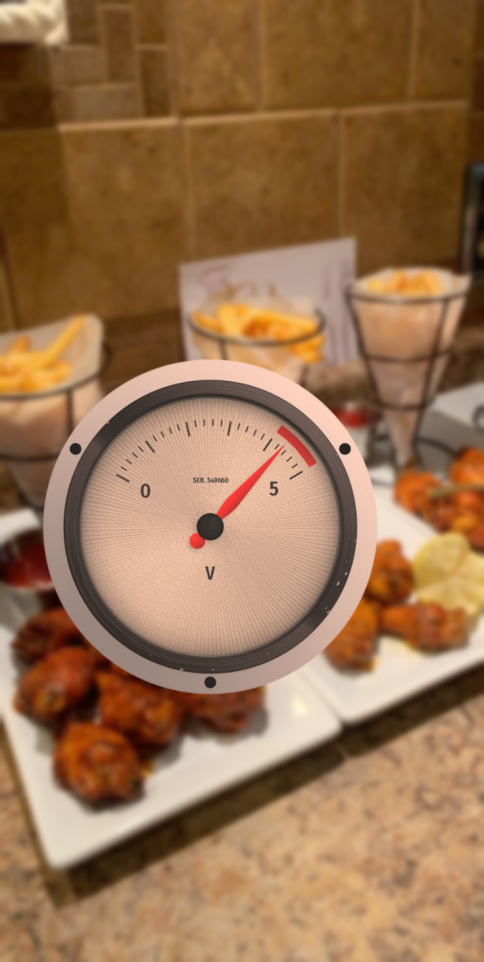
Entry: 4.3 V
